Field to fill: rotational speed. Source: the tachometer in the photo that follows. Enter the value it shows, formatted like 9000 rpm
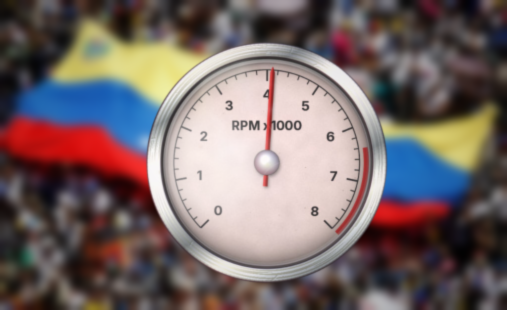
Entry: 4100 rpm
